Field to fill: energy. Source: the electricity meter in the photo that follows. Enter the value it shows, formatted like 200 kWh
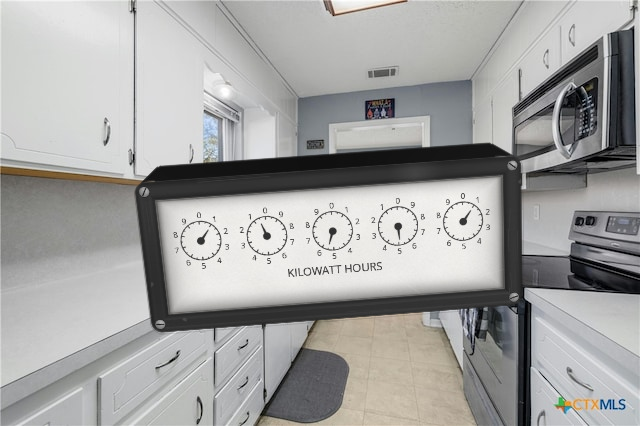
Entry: 10551 kWh
